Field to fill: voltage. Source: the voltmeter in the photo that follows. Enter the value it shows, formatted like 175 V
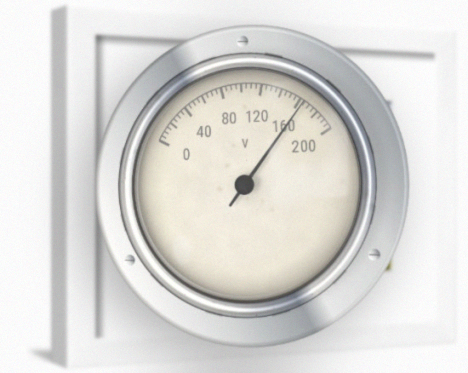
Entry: 165 V
